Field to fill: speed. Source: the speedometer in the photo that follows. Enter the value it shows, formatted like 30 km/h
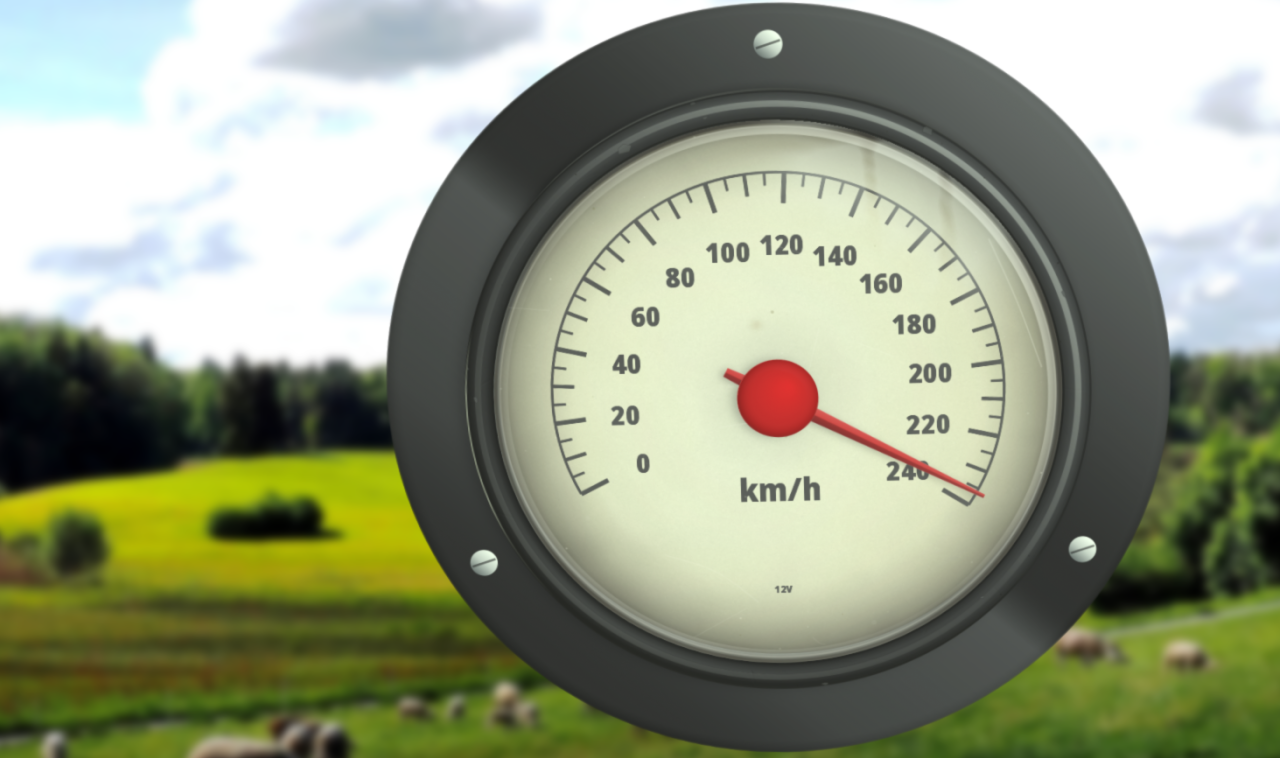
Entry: 235 km/h
